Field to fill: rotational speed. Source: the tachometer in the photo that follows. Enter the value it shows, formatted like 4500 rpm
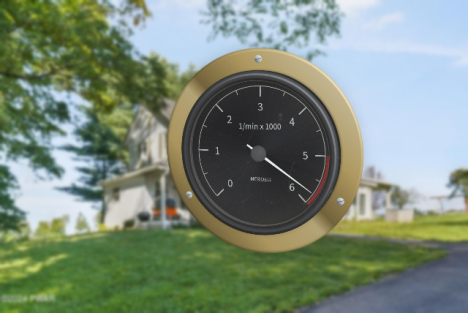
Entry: 5750 rpm
